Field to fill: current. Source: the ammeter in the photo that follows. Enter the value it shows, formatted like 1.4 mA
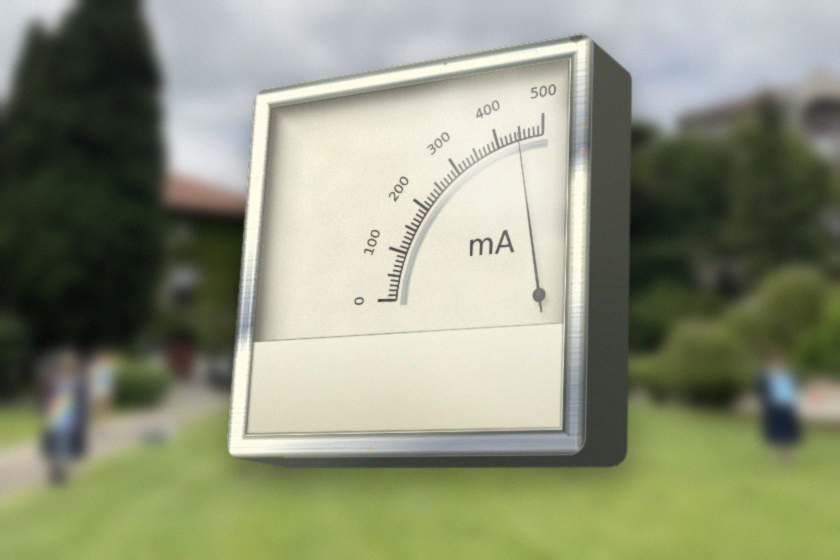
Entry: 450 mA
